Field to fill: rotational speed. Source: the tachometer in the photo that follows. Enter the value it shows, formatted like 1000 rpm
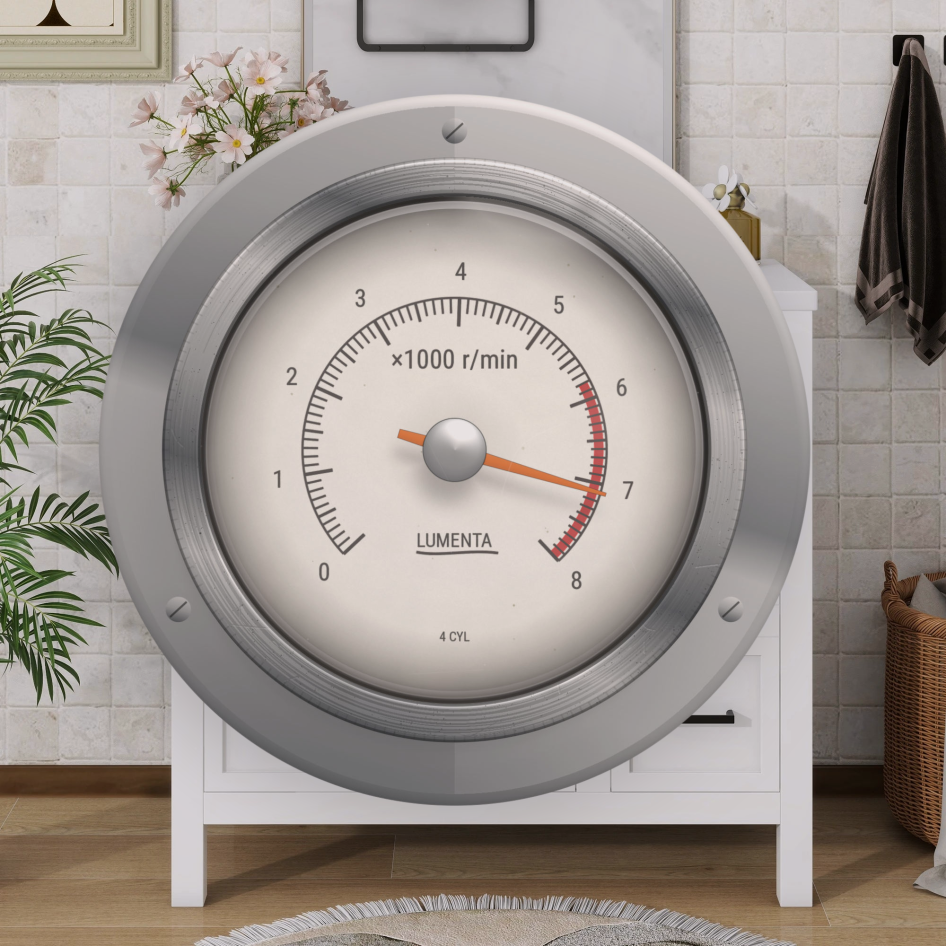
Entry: 7100 rpm
